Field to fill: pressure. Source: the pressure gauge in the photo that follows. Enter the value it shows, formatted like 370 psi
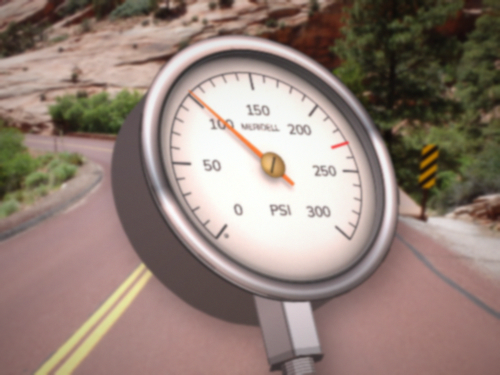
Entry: 100 psi
